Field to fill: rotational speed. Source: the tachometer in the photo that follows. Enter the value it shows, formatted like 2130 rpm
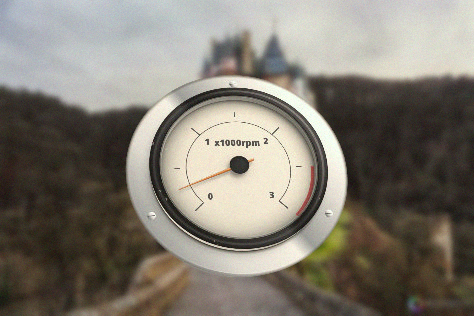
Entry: 250 rpm
